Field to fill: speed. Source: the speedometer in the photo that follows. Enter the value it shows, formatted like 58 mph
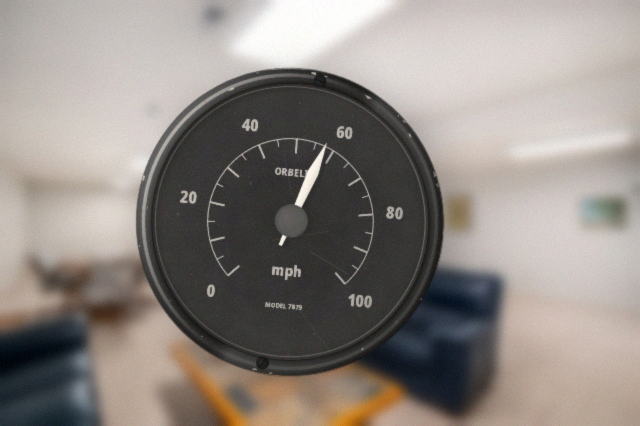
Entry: 57.5 mph
